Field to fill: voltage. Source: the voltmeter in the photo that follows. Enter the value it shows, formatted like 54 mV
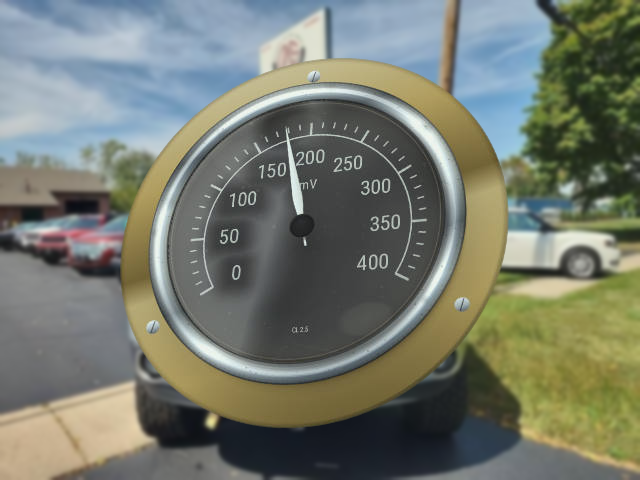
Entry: 180 mV
